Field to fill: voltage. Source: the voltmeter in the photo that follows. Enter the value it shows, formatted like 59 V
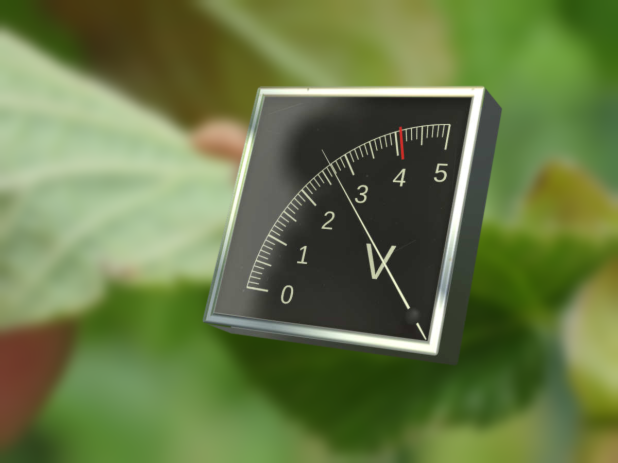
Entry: 2.7 V
